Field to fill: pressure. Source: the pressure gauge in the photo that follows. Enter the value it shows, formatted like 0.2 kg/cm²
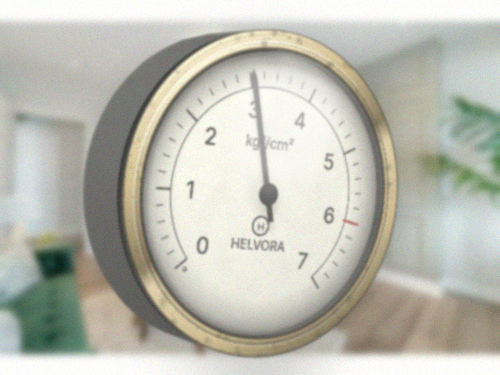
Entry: 3 kg/cm²
